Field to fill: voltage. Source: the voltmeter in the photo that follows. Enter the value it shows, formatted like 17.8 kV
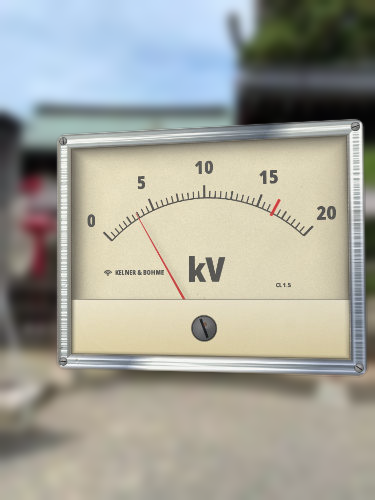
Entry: 3.5 kV
